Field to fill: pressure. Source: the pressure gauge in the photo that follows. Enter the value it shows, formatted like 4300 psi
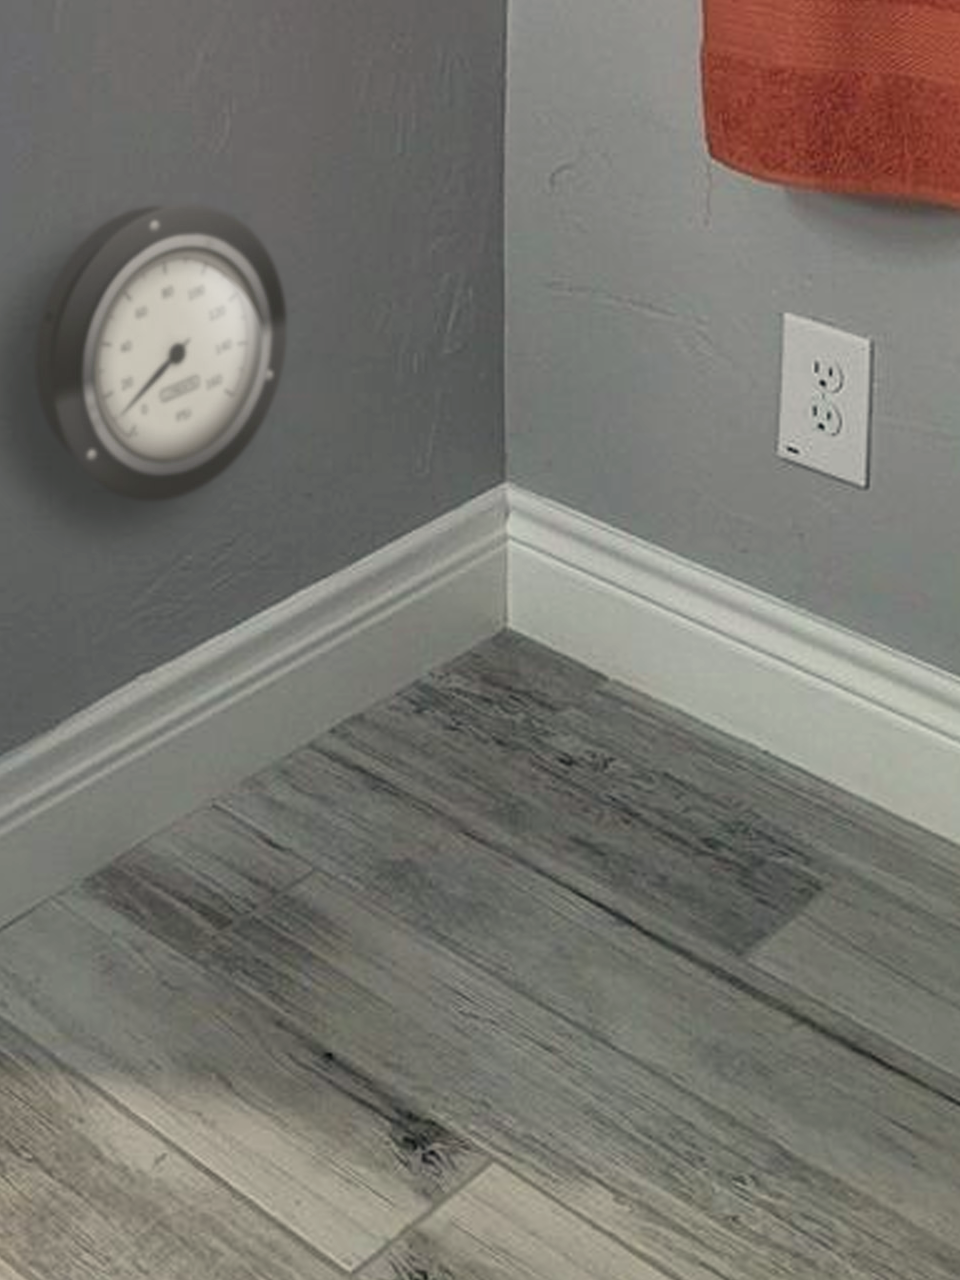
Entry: 10 psi
